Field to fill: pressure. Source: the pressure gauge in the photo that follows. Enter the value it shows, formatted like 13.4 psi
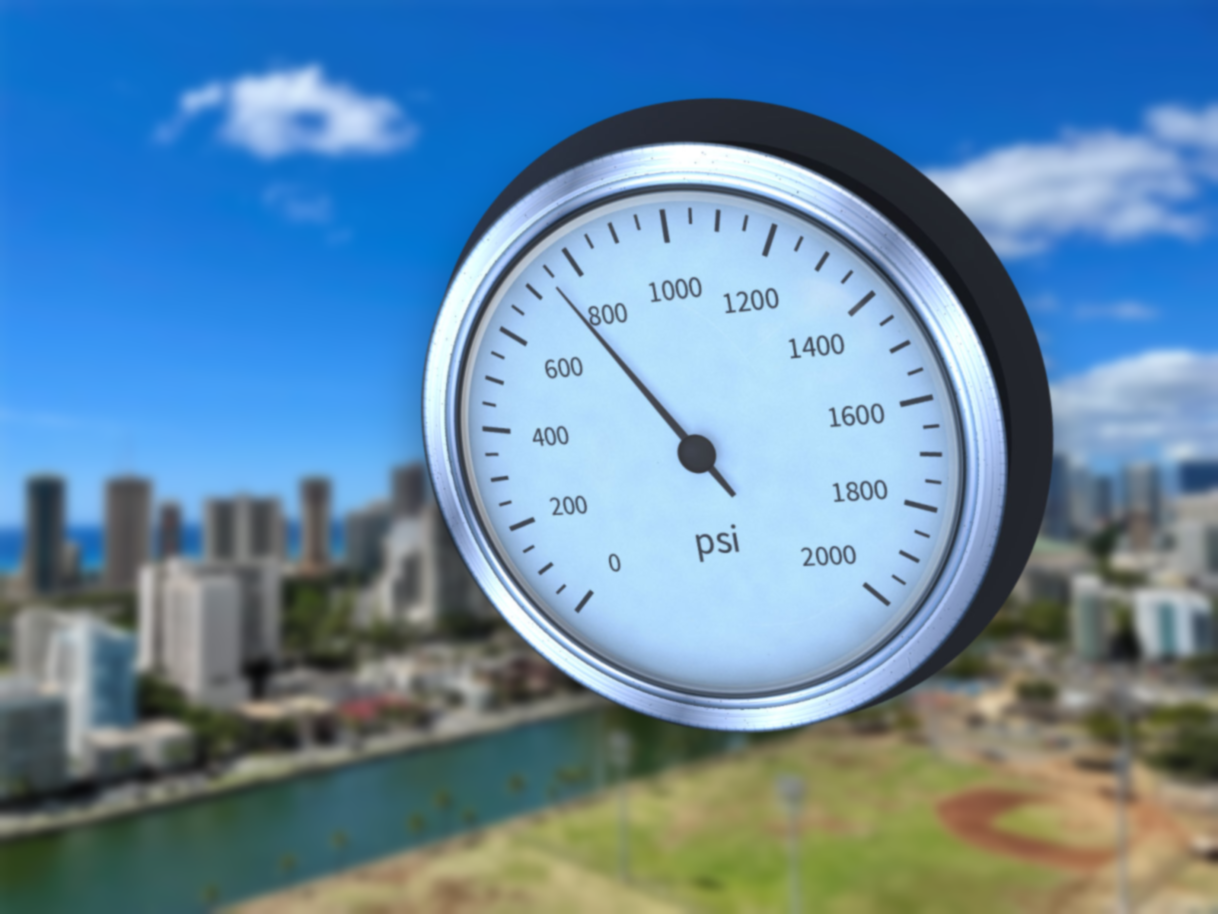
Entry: 750 psi
